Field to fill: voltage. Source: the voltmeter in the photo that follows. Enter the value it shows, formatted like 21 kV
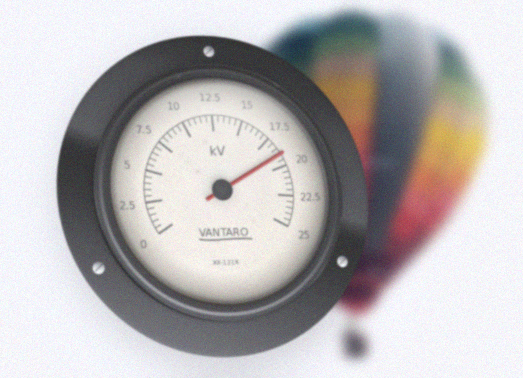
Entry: 19 kV
